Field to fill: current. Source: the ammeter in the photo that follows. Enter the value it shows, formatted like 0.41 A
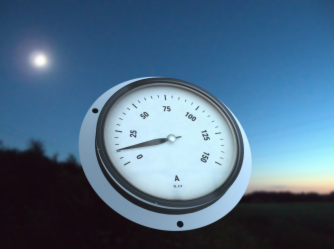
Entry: 10 A
